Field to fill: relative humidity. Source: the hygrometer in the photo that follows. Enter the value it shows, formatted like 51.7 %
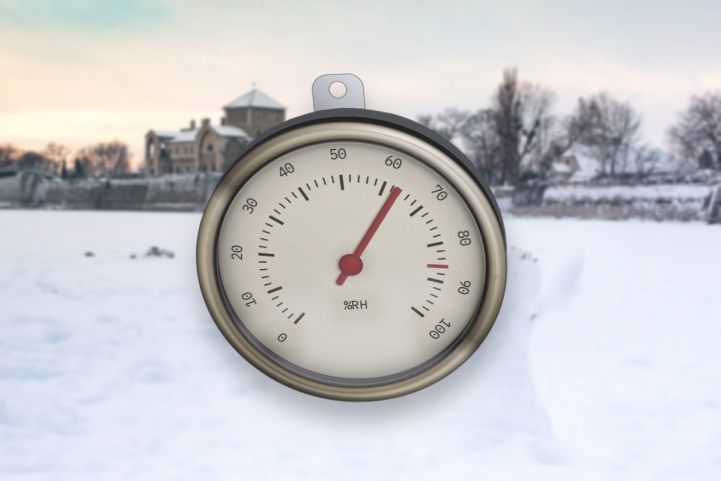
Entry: 63 %
